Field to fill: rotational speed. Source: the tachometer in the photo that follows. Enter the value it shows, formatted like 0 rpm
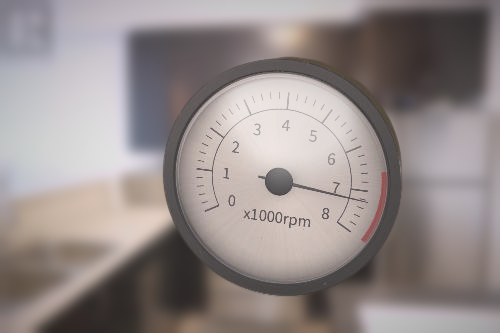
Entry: 7200 rpm
